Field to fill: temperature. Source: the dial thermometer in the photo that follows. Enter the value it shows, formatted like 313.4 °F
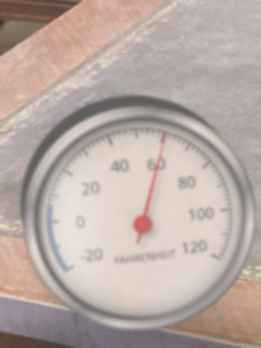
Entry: 60 °F
